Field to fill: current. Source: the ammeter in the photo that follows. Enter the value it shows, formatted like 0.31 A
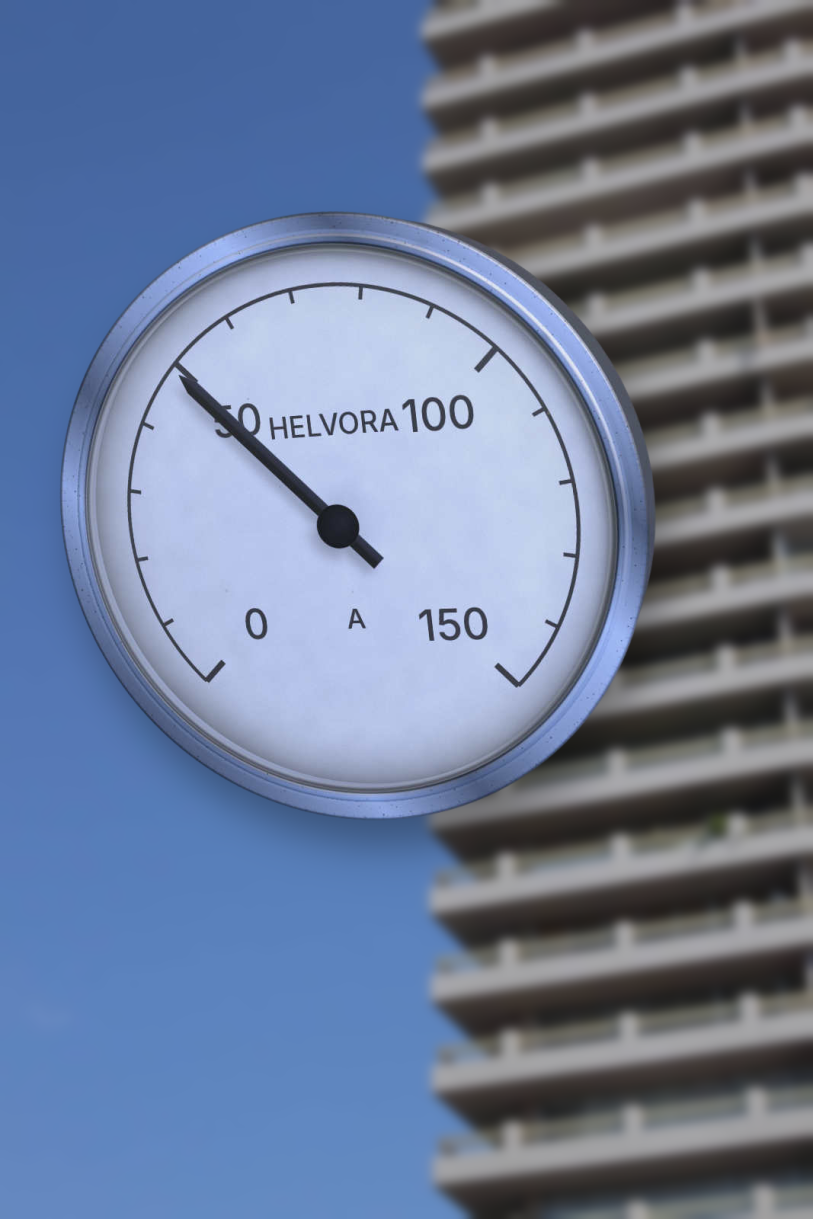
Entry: 50 A
